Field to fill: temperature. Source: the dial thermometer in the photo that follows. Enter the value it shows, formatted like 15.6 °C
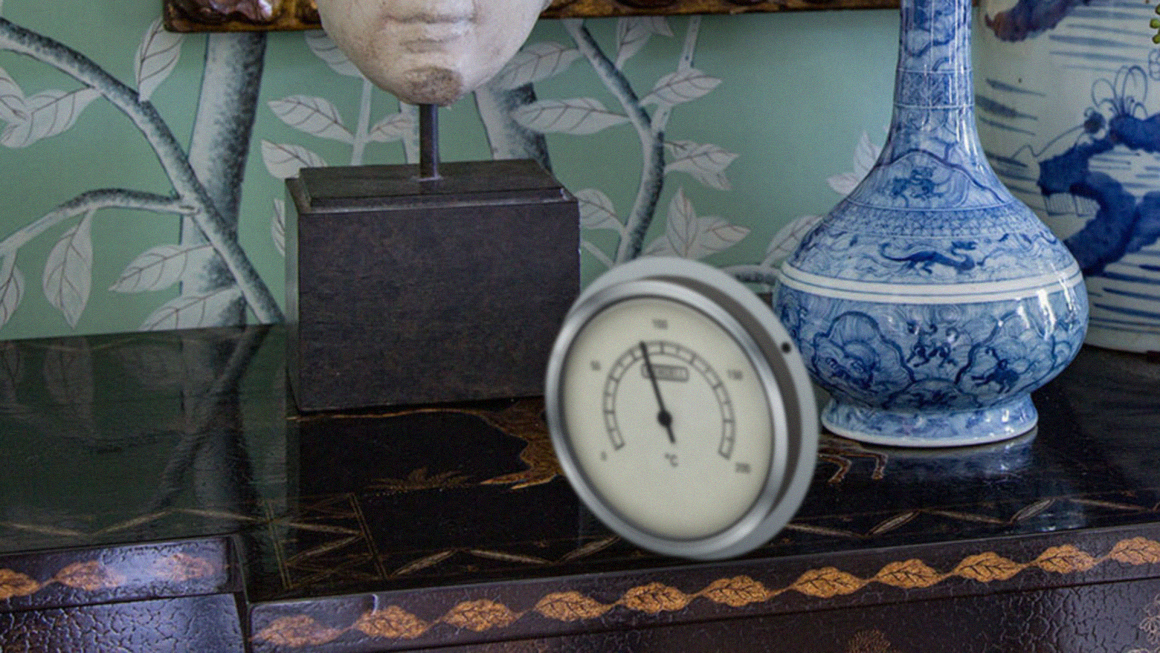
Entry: 87.5 °C
